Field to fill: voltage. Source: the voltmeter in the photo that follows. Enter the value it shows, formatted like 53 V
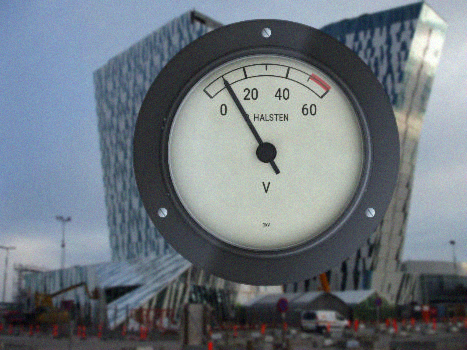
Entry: 10 V
